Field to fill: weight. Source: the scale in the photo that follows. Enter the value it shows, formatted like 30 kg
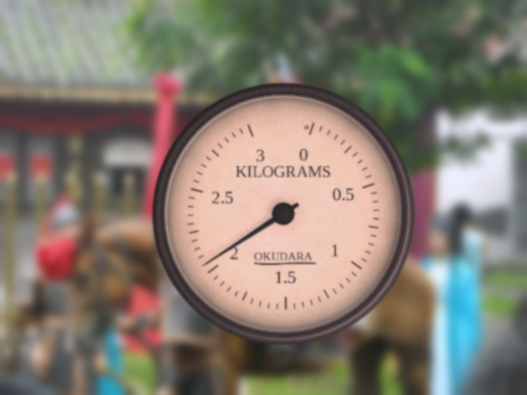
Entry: 2.05 kg
